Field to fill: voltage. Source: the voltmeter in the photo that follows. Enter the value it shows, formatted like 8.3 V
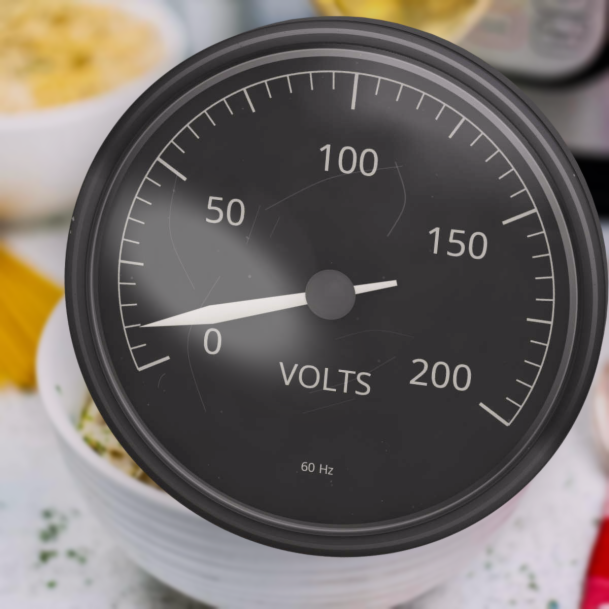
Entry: 10 V
